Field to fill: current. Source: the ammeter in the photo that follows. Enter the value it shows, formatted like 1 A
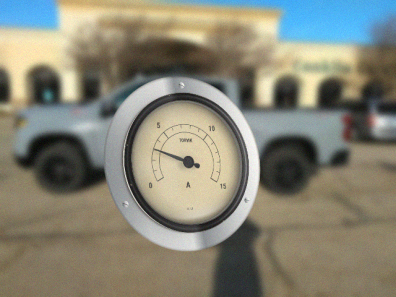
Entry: 3 A
